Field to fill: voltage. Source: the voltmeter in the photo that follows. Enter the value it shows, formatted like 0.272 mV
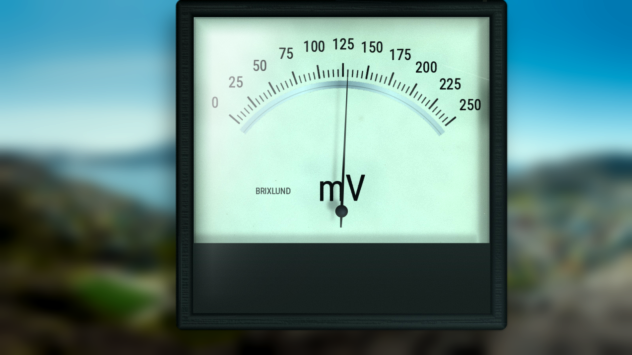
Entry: 130 mV
